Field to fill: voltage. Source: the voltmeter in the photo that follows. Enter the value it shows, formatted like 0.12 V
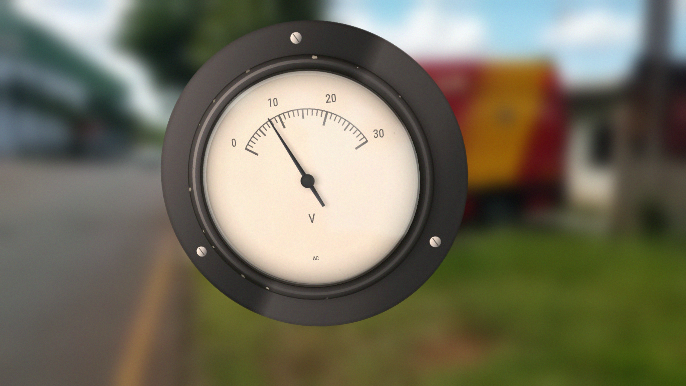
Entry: 8 V
